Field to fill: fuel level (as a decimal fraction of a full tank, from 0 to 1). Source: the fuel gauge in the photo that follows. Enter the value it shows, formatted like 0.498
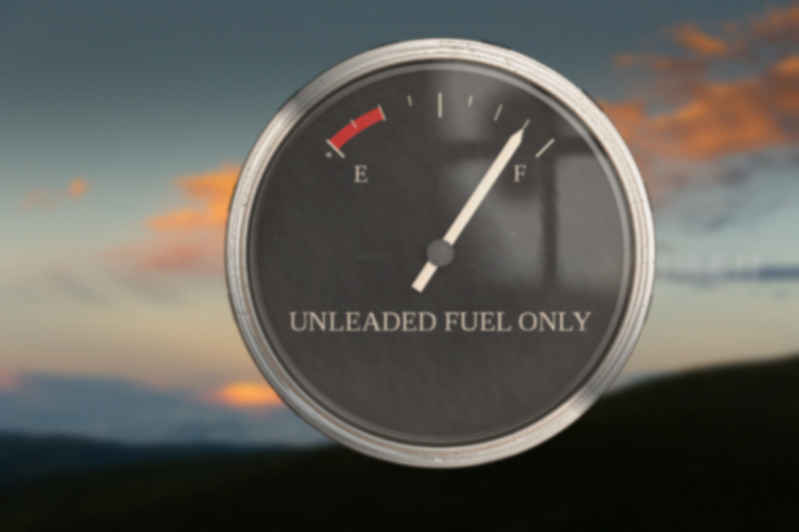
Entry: 0.875
